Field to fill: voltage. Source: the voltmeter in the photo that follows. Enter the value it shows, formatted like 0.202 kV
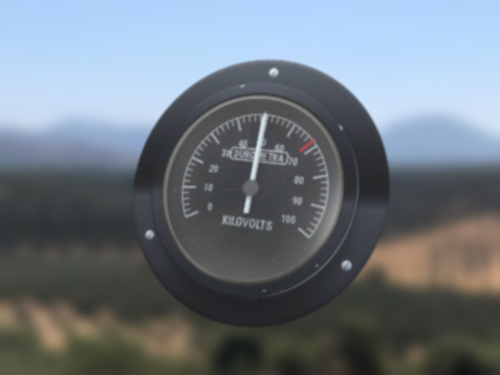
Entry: 50 kV
